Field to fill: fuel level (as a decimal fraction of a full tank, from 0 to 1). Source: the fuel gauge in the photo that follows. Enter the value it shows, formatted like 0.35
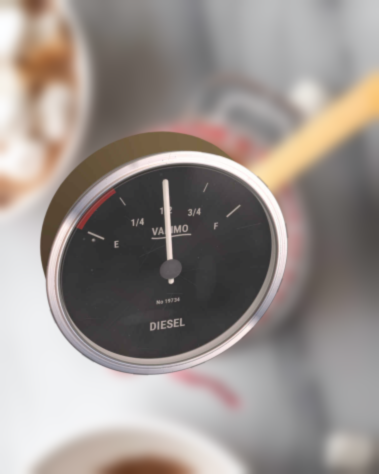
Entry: 0.5
